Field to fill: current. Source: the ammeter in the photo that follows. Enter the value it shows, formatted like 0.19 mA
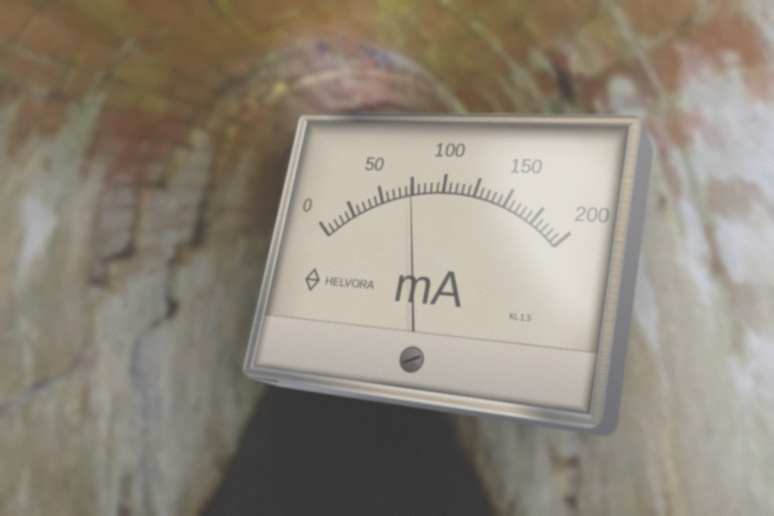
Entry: 75 mA
